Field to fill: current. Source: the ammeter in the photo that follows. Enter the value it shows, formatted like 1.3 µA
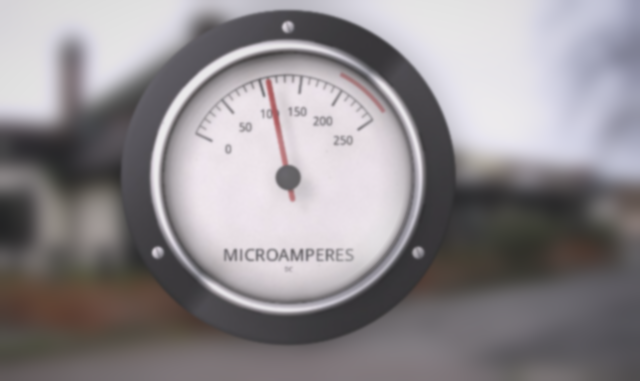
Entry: 110 µA
